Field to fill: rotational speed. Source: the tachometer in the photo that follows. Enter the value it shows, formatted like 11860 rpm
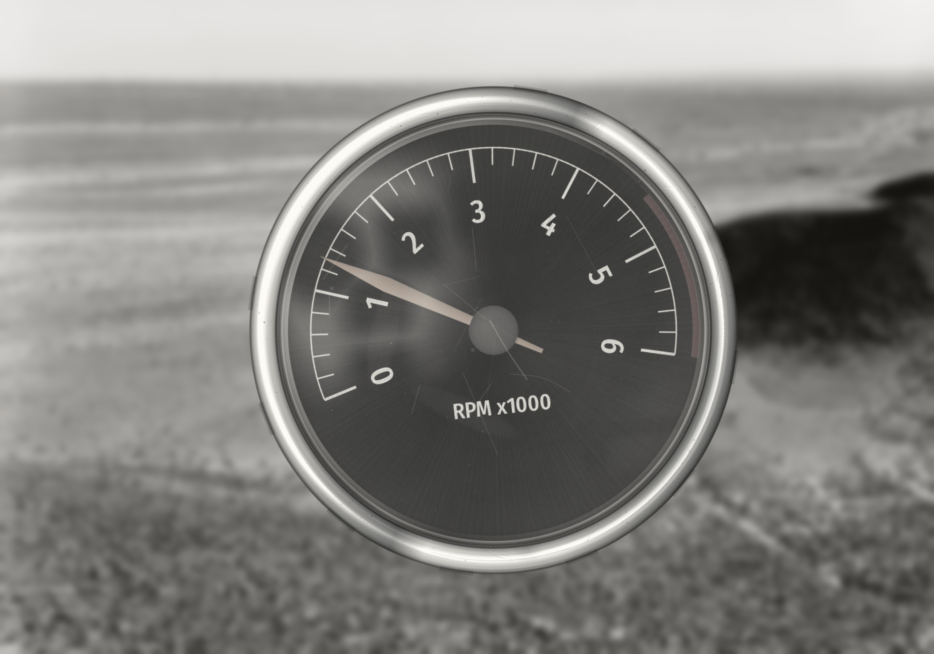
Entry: 1300 rpm
